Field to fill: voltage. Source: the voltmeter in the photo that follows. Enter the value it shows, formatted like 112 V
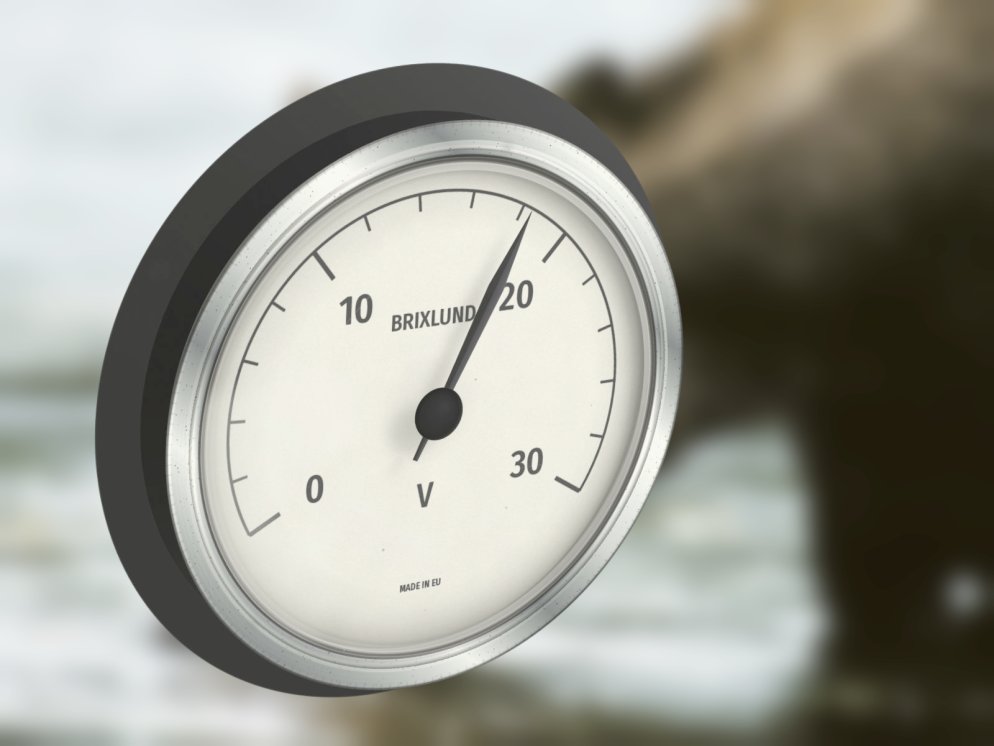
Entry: 18 V
